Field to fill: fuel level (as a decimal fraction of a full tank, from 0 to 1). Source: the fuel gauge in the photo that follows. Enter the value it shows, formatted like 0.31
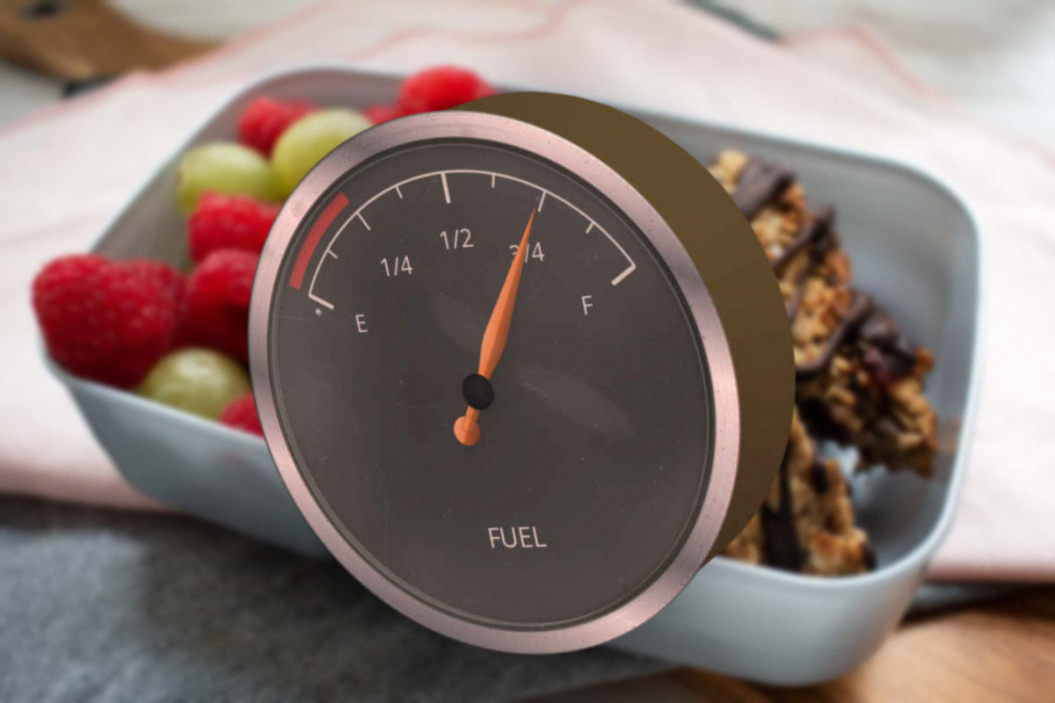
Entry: 0.75
